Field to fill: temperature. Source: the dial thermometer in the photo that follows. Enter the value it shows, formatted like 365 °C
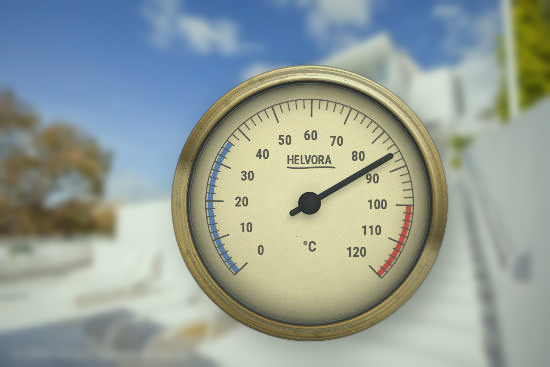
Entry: 86 °C
